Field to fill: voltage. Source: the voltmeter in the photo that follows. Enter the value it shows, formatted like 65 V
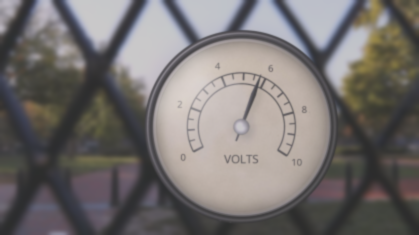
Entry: 5.75 V
